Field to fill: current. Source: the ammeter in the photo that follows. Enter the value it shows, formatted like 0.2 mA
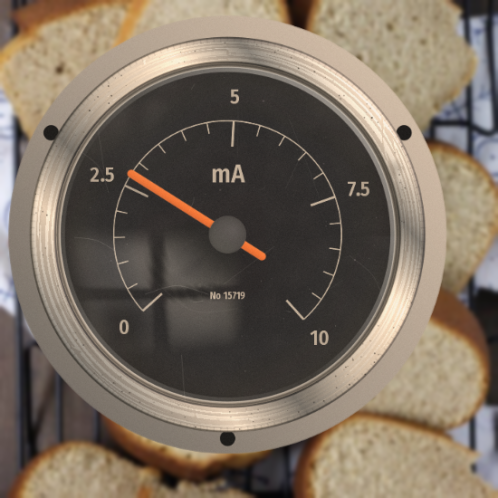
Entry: 2.75 mA
